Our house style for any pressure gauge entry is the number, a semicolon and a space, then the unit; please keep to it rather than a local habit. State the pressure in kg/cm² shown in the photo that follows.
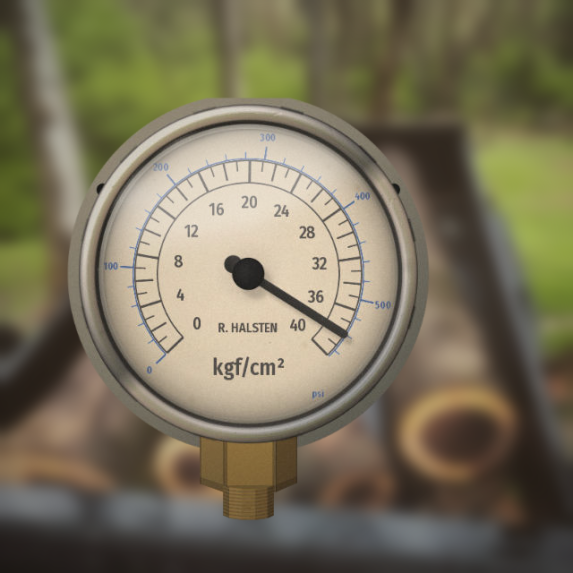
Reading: 38; kg/cm²
